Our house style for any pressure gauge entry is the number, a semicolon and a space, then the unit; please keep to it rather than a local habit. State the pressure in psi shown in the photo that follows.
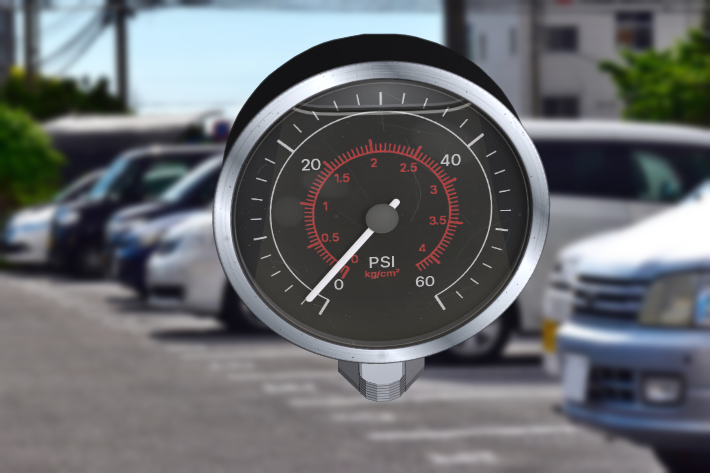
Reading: 2; psi
